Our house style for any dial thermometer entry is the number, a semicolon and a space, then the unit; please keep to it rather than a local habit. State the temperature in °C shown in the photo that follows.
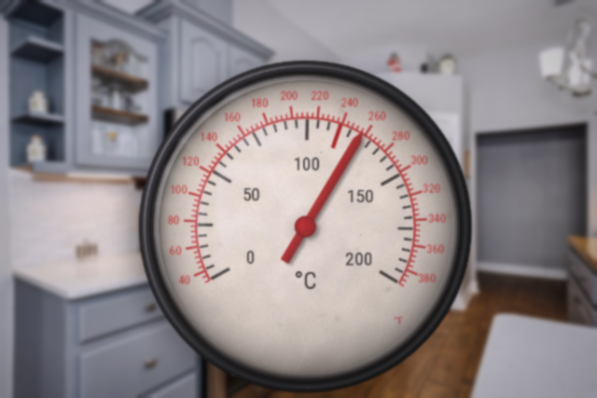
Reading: 125; °C
